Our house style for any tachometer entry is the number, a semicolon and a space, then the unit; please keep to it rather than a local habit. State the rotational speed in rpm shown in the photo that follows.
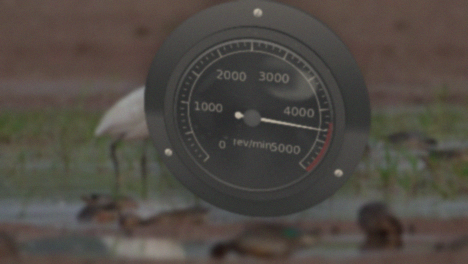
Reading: 4300; rpm
